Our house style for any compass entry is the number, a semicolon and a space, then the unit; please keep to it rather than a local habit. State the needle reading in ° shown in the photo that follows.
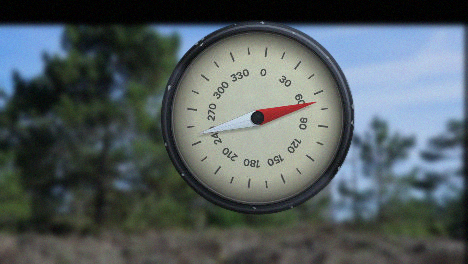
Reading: 67.5; °
